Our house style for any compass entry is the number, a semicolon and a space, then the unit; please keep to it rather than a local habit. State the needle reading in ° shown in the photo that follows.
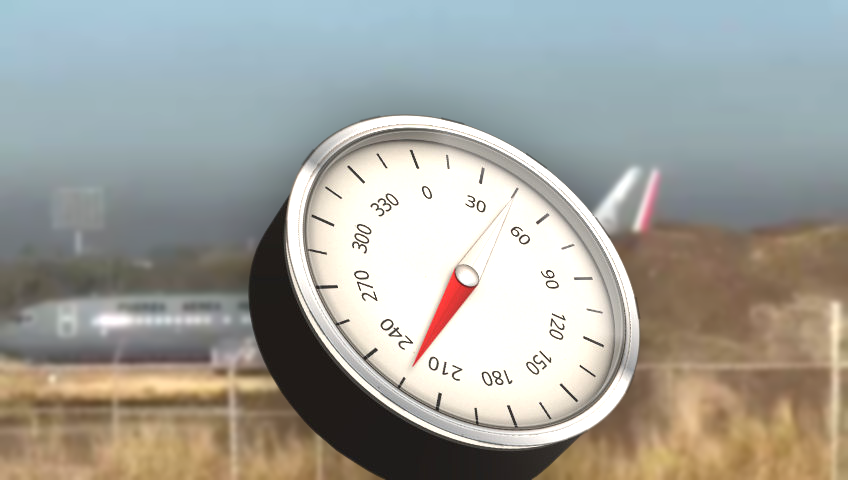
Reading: 225; °
